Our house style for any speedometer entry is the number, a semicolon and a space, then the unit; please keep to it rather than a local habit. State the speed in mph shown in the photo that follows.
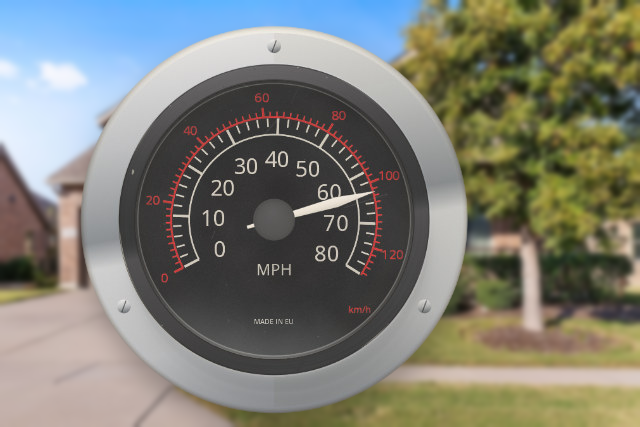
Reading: 64; mph
